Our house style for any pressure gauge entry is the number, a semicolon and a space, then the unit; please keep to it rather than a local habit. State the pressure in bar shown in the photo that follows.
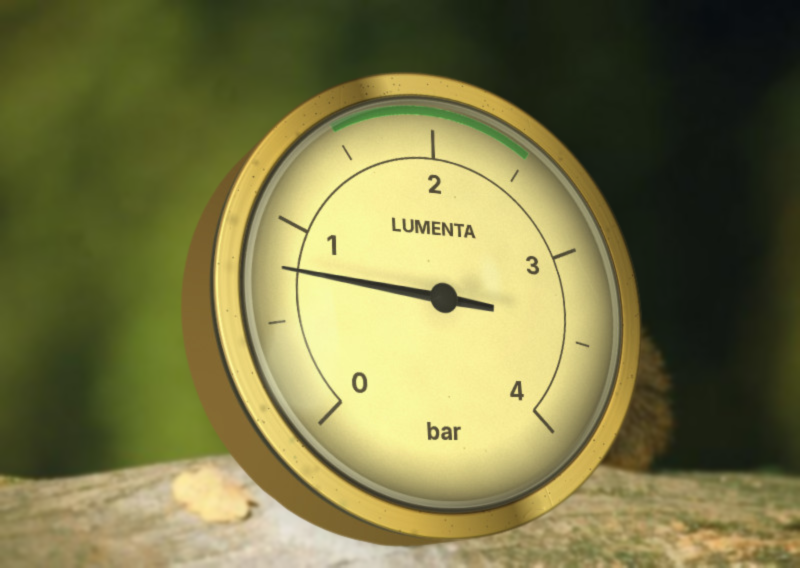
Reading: 0.75; bar
